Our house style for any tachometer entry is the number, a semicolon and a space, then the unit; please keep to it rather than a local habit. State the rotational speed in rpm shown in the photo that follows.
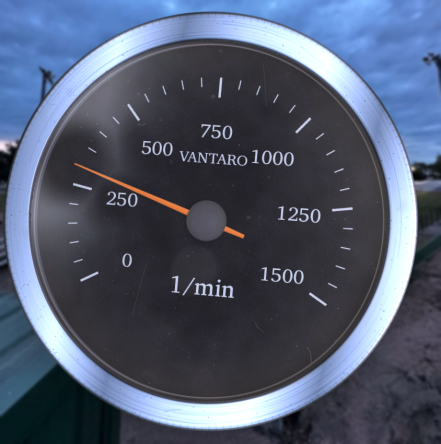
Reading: 300; rpm
